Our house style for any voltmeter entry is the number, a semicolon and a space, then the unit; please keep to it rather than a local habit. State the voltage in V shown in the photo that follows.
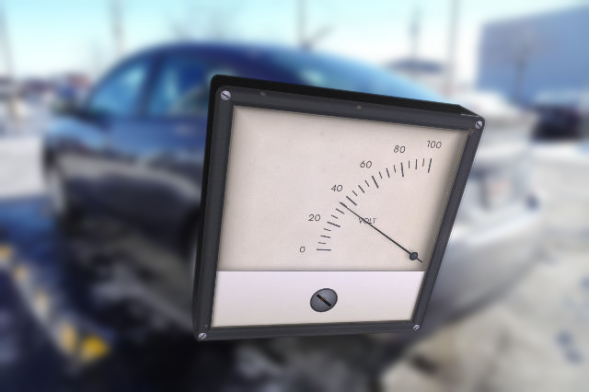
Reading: 35; V
